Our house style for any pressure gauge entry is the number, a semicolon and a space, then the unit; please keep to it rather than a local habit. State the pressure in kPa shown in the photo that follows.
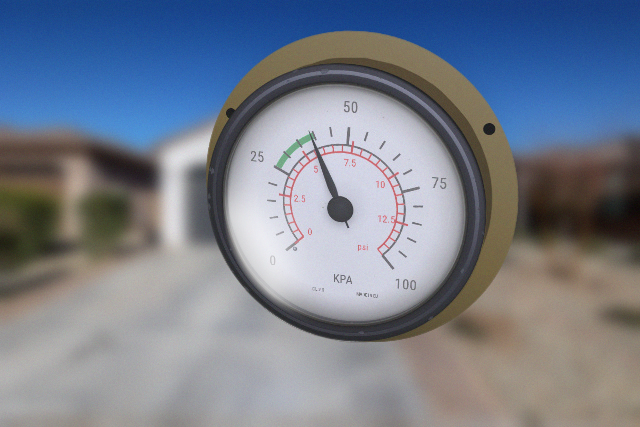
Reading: 40; kPa
